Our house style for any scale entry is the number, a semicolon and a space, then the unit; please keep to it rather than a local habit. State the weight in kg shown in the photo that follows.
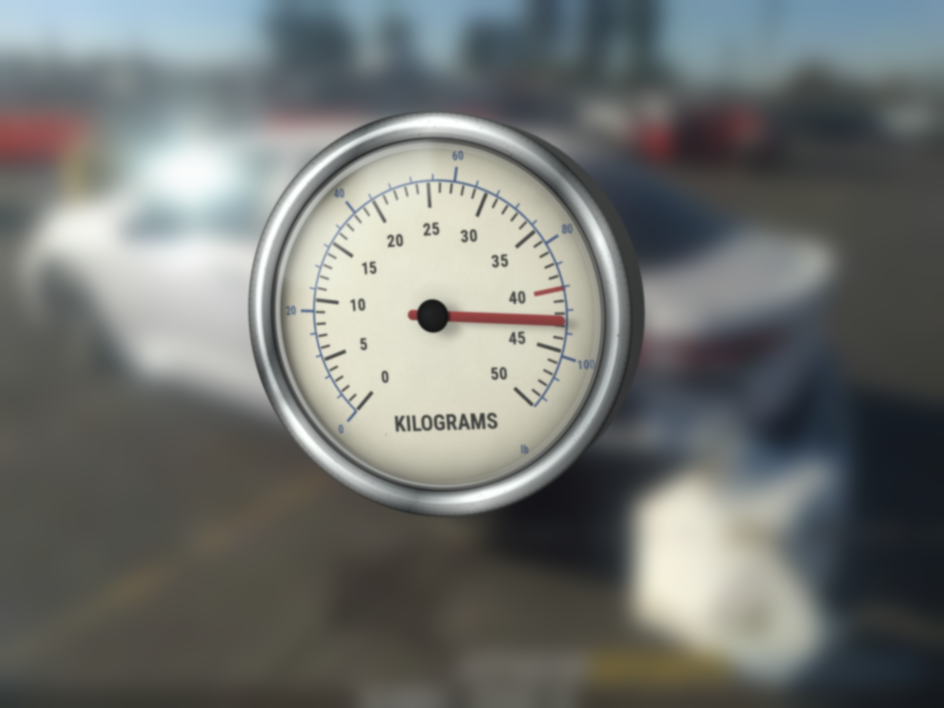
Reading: 42.5; kg
